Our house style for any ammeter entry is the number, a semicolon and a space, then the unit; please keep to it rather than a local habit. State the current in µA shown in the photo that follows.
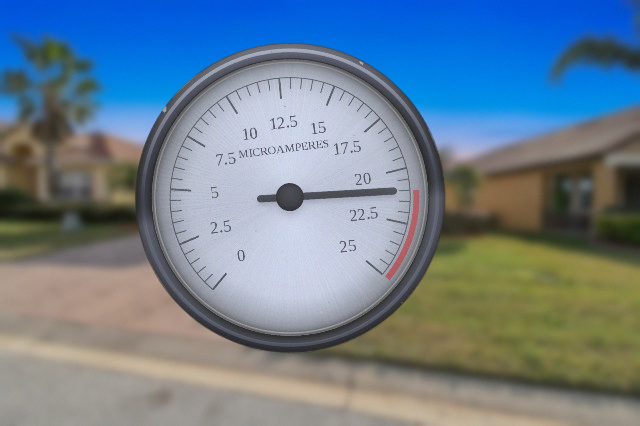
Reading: 21; µA
